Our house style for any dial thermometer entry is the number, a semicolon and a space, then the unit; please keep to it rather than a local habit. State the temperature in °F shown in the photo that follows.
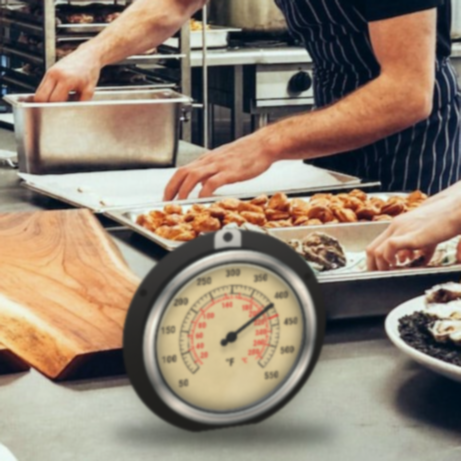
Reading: 400; °F
